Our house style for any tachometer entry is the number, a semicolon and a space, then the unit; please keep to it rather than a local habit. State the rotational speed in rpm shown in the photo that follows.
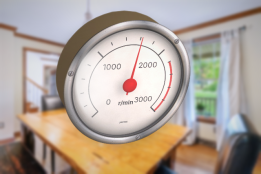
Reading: 1600; rpm
